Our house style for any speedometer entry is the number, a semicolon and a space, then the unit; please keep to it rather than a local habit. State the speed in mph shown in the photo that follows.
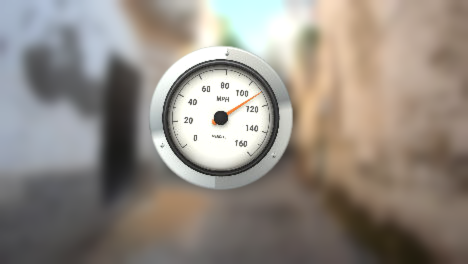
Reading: 110; mph
